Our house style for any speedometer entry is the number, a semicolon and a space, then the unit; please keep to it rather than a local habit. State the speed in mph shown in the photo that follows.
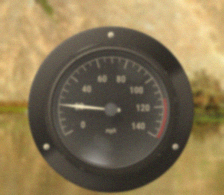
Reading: 20; mph
